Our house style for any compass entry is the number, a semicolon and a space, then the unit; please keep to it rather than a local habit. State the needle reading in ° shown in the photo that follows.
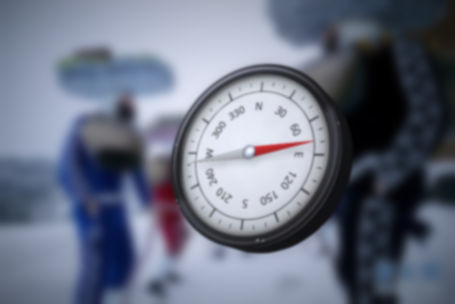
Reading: 80; °
